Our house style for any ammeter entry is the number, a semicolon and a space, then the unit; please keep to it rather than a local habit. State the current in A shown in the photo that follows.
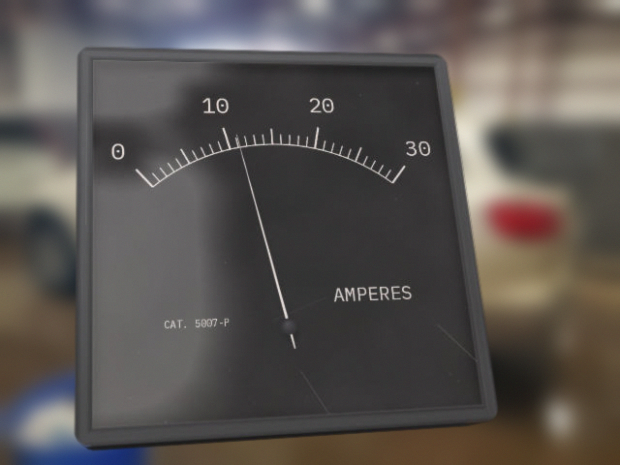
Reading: 11; A
